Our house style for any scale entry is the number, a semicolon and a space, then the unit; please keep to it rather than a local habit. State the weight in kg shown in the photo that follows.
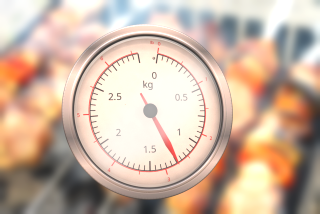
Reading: 1.25; kg
